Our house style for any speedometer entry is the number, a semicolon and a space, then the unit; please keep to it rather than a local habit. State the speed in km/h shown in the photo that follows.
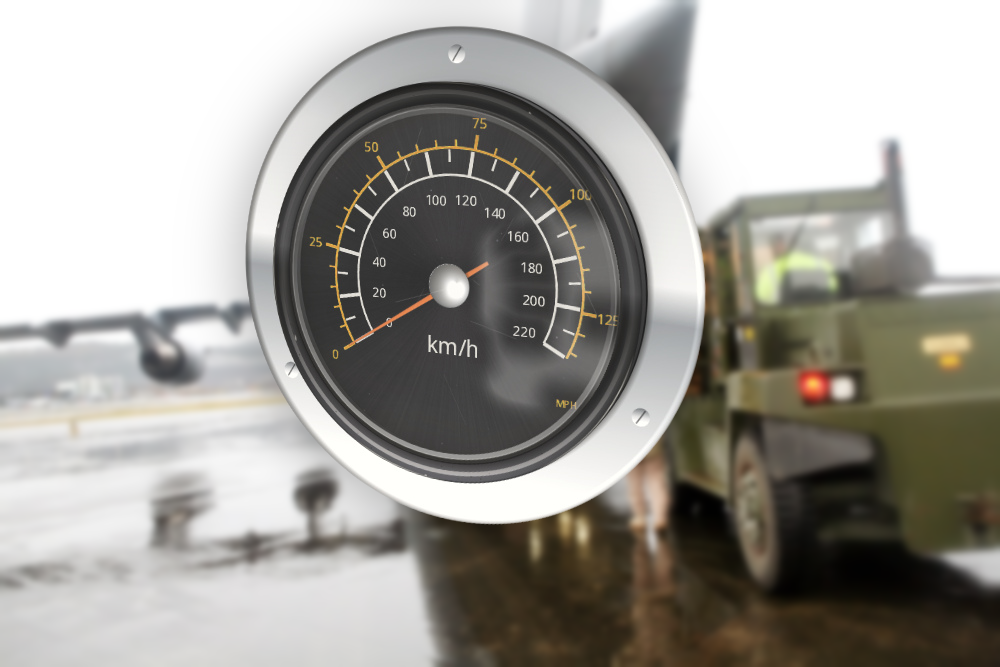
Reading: 0; km/h
